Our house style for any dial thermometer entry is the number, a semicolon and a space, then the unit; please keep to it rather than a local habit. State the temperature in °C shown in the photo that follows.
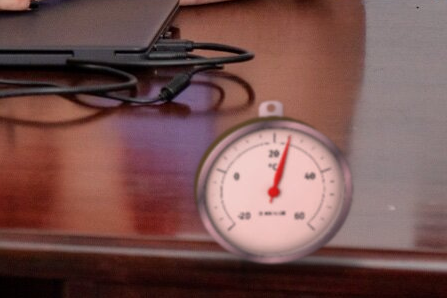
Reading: 24; °C
